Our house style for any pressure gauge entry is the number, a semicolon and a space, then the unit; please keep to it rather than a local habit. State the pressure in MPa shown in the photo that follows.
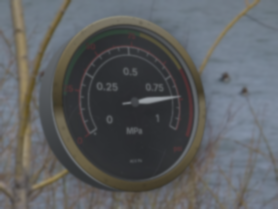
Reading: 0.85; MPa
